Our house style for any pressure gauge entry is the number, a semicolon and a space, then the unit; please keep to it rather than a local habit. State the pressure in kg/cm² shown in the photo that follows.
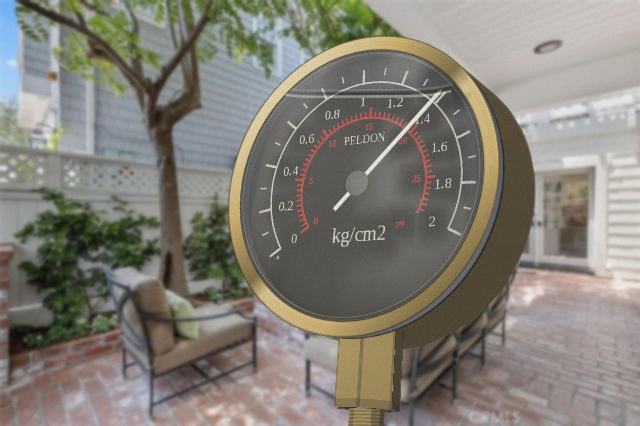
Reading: 1.4; kg/cm²
